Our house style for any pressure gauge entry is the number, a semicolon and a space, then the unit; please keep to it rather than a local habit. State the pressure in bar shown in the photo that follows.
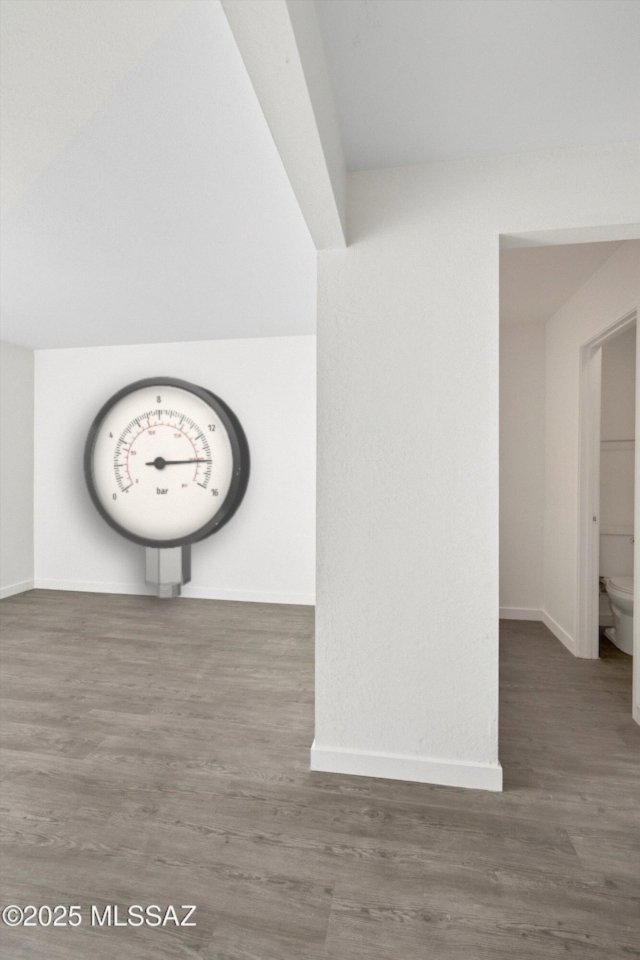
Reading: 14; bar
